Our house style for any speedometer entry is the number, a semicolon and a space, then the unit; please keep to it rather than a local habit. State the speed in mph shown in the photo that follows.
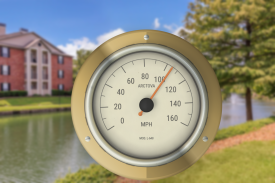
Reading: 105; mph
